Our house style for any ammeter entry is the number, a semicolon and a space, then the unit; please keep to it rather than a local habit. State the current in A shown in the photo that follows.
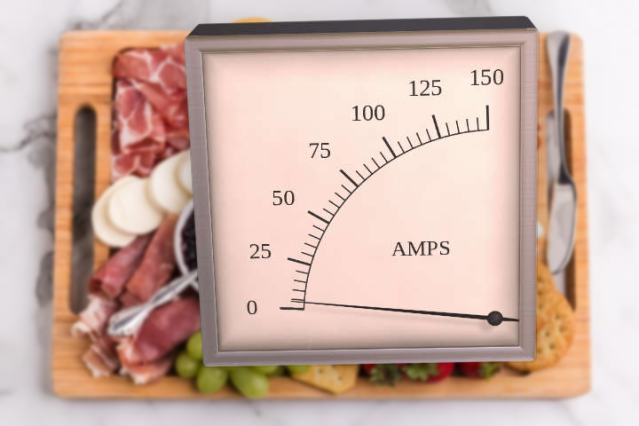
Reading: 5; A
